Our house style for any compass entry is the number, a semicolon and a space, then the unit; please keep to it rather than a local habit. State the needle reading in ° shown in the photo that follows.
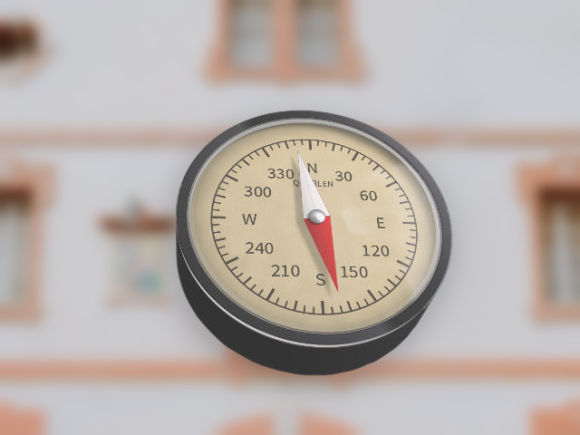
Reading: 170; °
